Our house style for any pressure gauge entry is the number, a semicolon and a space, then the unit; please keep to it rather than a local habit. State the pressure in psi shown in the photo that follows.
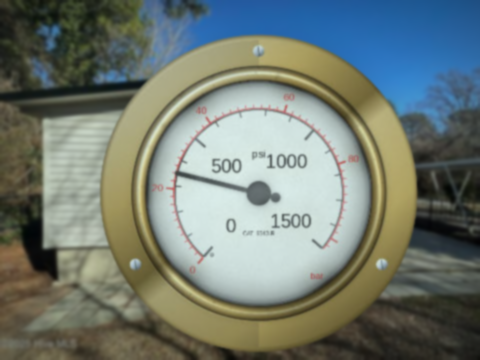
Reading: 350; psi
